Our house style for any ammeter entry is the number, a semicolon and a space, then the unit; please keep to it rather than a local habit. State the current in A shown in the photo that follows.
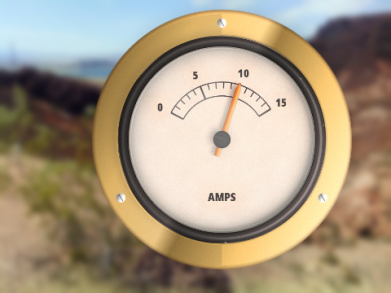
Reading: 10; A
